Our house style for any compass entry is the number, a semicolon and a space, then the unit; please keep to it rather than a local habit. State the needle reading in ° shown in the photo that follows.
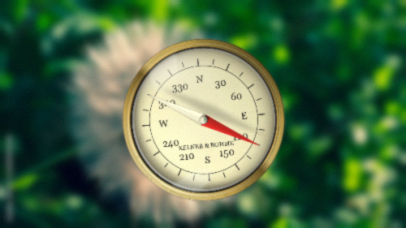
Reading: 120; °
